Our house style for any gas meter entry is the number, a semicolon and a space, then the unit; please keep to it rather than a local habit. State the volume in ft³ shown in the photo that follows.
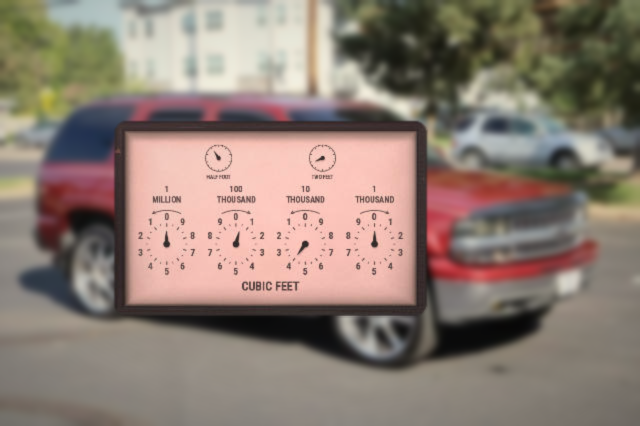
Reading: 4000; ft³
